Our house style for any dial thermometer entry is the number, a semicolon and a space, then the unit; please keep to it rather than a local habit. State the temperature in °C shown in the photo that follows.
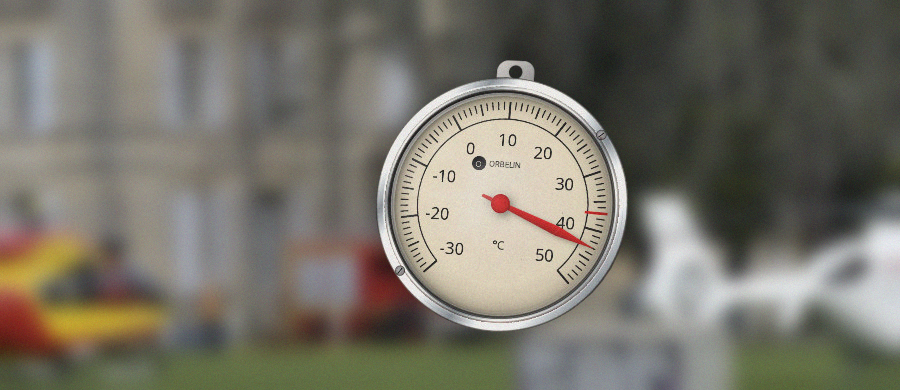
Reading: 43; °C
